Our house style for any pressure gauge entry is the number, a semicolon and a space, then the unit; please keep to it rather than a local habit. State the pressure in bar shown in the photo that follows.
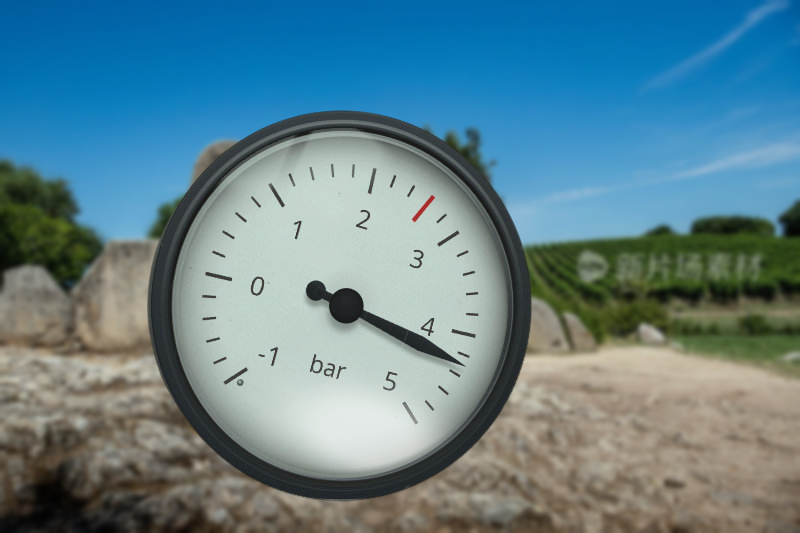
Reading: 4.3; bar
